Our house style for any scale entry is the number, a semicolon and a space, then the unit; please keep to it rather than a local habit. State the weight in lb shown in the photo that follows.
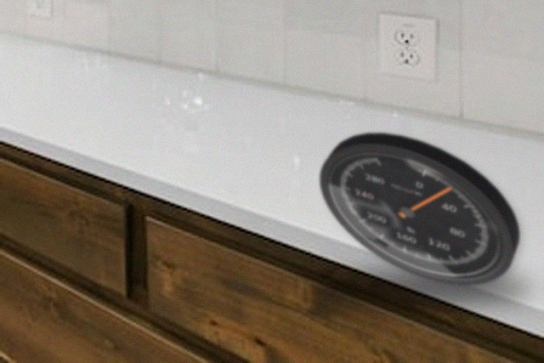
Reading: 20; lb
